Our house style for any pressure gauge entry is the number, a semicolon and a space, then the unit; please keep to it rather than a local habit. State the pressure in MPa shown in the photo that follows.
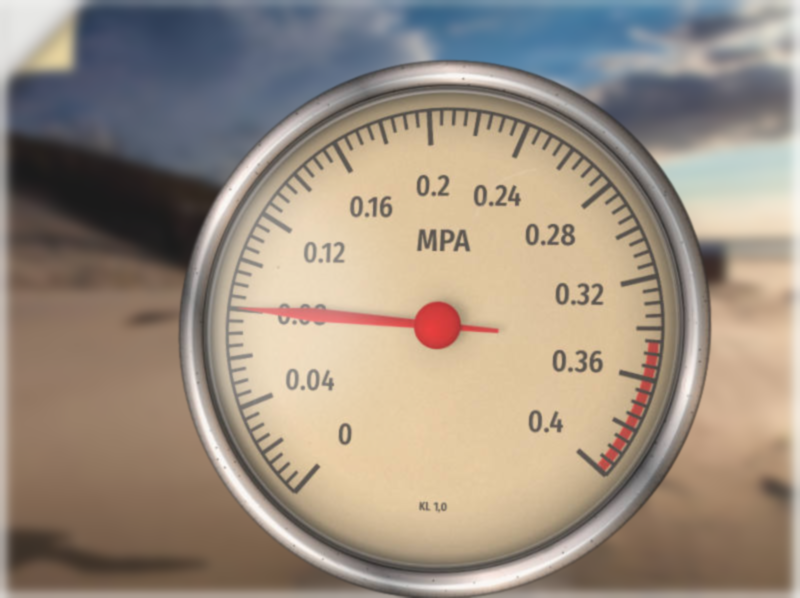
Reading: 0.08; MPa
